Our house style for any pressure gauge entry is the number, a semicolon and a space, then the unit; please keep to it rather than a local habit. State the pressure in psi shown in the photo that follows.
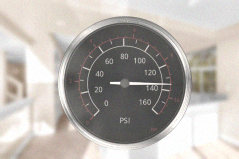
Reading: 135; psi
